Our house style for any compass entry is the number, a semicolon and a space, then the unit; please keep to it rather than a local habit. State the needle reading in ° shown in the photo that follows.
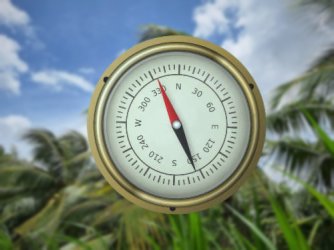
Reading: 335; °
